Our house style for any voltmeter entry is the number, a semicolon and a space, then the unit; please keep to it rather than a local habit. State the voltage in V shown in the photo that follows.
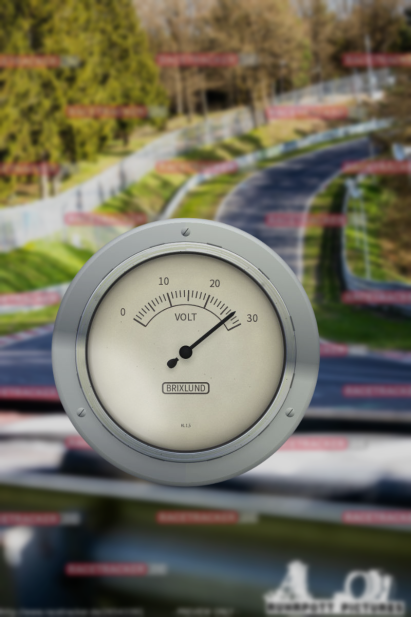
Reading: 27; V
